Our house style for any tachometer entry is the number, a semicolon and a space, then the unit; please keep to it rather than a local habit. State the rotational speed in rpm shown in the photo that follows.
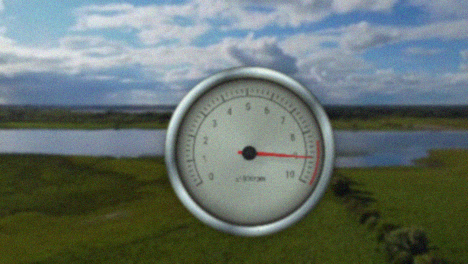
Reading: 9000; rpm
